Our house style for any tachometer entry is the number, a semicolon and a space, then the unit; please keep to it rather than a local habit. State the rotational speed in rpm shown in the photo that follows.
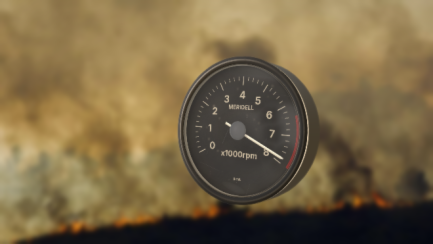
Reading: 7800; rpm
